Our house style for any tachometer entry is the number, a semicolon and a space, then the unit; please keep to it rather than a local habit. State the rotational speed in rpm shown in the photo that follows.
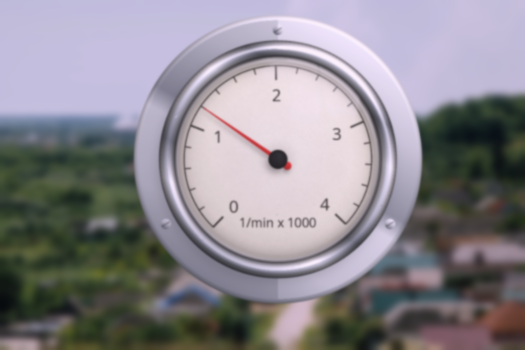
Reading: 1200; rpm
